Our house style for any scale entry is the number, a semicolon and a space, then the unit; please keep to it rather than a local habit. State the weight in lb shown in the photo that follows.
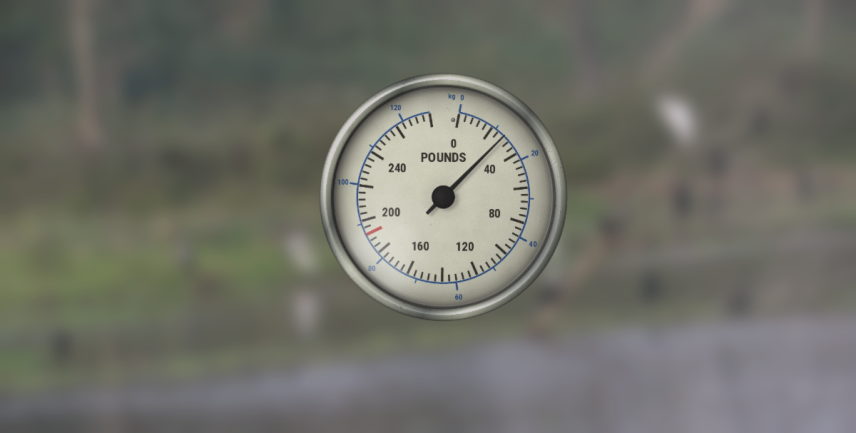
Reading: 28; lb
